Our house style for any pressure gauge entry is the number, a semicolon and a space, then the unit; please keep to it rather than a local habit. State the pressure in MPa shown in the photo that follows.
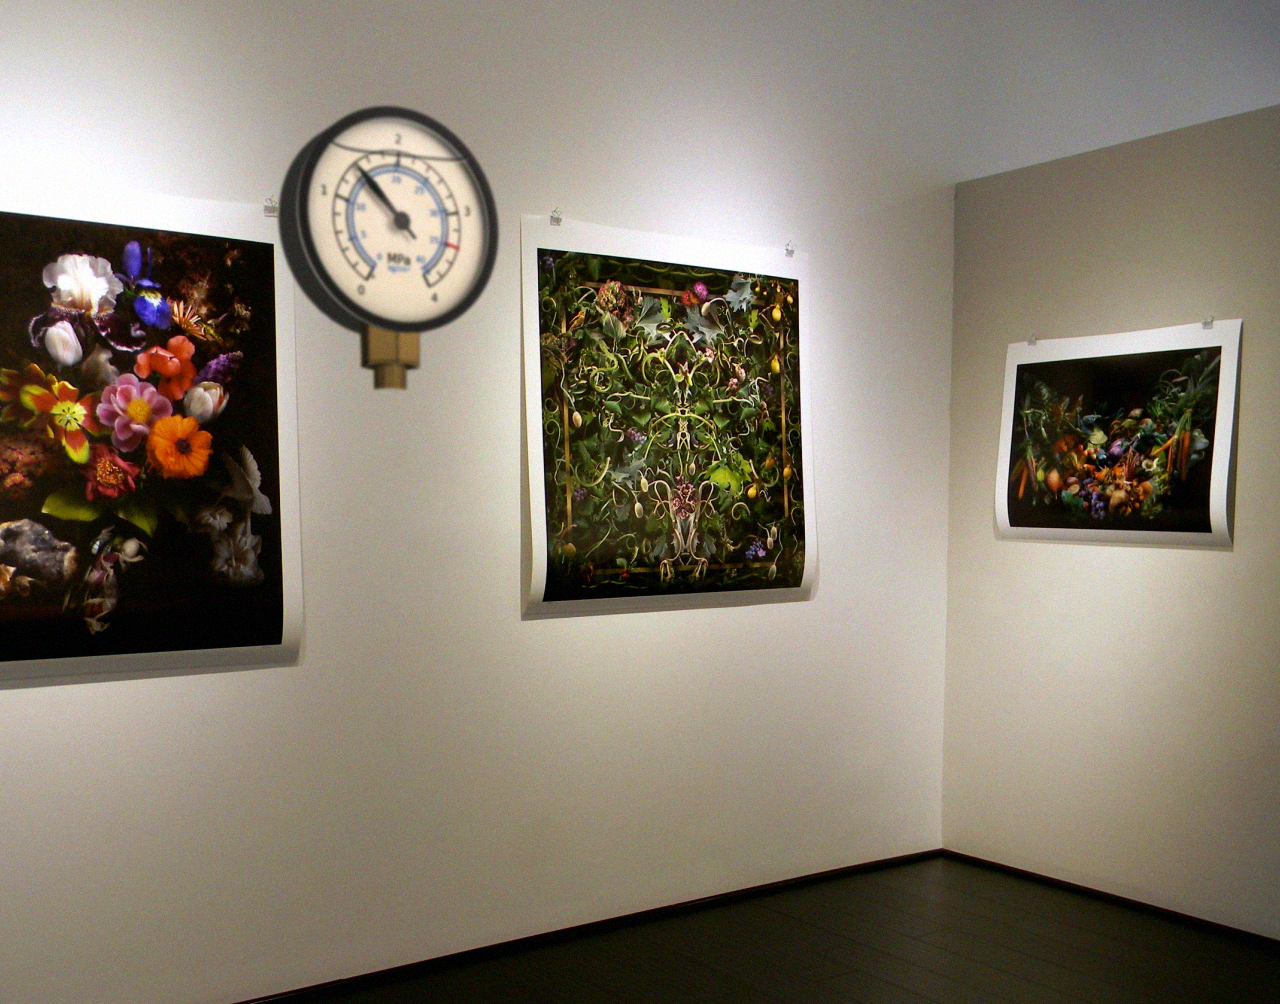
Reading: 1.4; MPa
